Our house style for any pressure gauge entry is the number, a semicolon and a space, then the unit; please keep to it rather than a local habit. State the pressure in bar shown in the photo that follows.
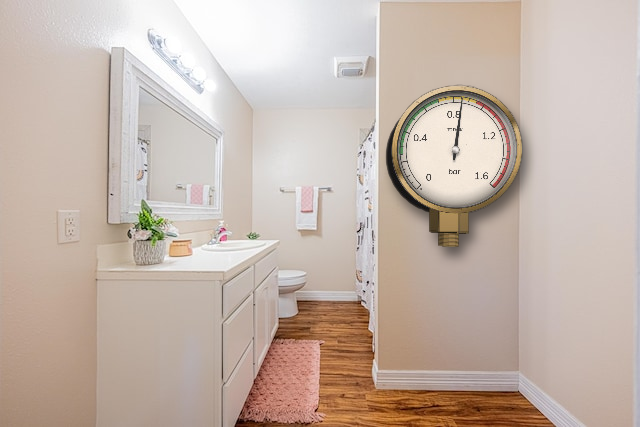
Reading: 0.85; bar
